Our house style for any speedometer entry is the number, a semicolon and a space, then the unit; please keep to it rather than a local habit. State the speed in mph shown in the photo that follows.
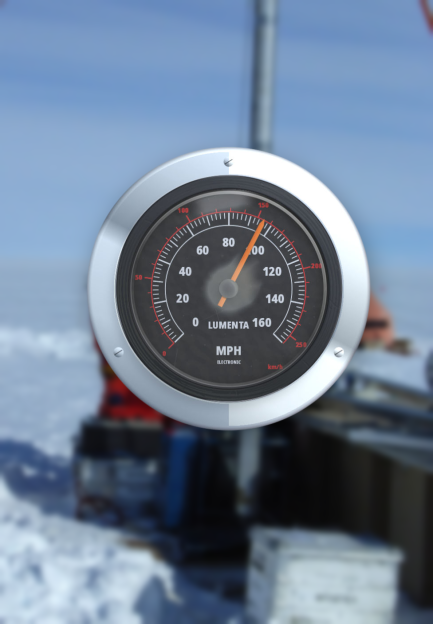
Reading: 96; mph
